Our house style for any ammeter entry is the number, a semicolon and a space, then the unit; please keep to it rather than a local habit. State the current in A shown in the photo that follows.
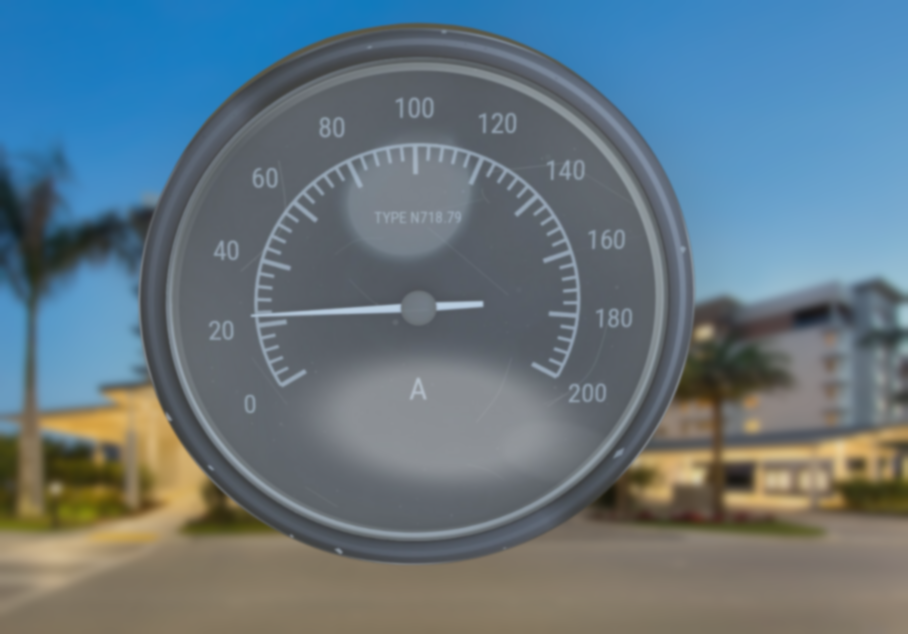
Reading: 24; A
